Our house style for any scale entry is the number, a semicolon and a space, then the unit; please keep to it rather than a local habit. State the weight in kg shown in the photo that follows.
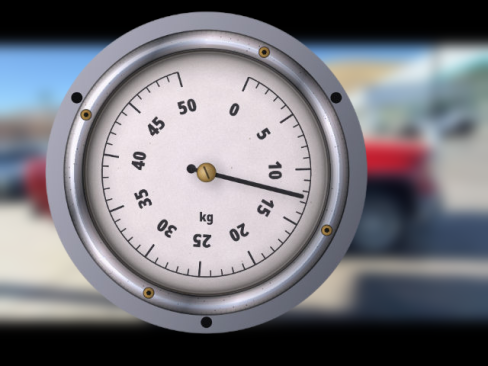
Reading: 12.5; kg
